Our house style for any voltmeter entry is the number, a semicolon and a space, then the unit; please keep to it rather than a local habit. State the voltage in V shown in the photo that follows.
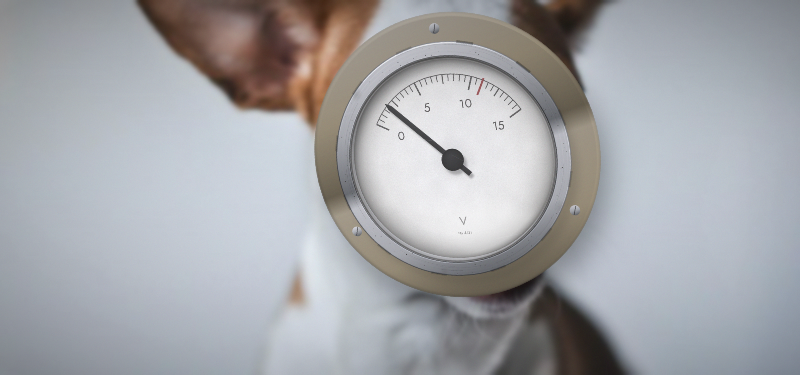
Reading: 2; V
